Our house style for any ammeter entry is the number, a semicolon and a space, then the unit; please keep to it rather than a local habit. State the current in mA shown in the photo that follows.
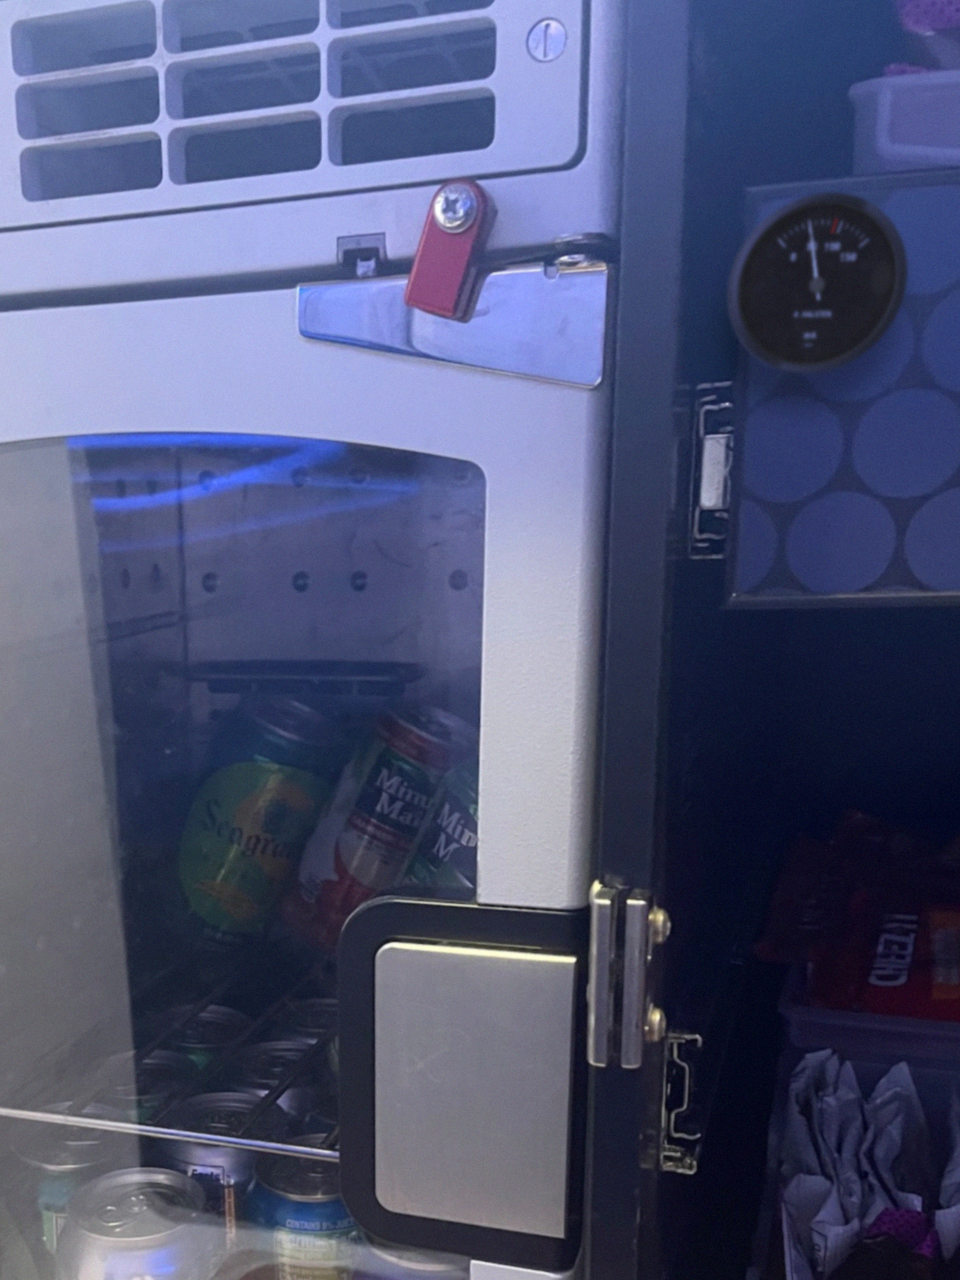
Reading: 50; mA
